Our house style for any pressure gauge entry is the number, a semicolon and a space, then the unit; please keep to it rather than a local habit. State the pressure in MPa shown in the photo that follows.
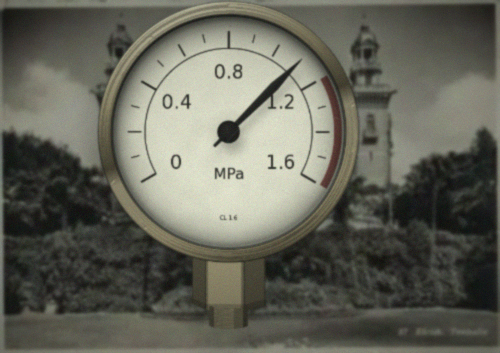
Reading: 1.1; MPa
